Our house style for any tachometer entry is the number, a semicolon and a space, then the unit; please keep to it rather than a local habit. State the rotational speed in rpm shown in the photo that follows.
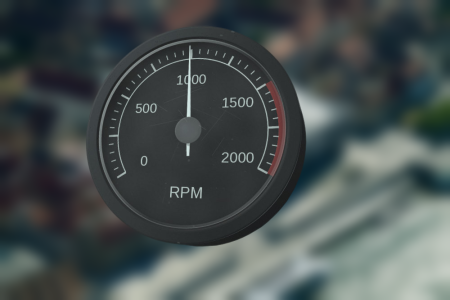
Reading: 1000; rpm
